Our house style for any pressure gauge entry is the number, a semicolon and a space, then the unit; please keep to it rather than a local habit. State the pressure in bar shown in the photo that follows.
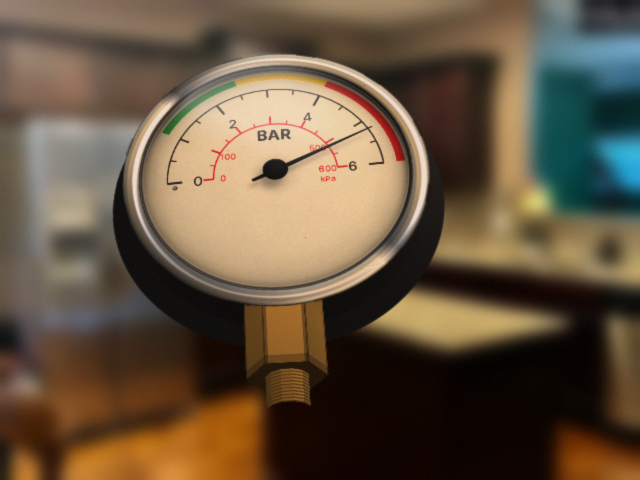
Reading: 5.25; bar
